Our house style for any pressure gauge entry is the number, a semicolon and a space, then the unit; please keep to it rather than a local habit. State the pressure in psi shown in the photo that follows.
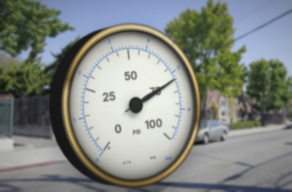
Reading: 75; psi
